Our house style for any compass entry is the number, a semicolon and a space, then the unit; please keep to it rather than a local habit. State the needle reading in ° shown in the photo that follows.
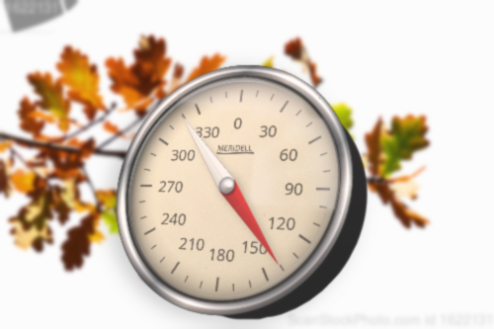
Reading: 140; °
